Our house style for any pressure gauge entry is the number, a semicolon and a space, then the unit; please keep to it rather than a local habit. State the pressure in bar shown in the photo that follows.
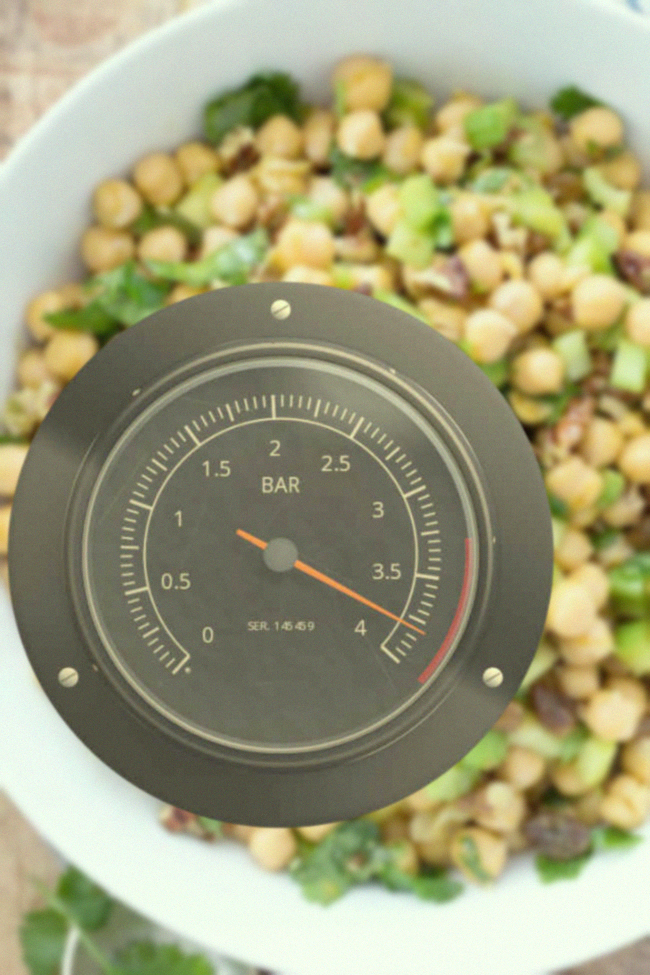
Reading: 3.8; bar
